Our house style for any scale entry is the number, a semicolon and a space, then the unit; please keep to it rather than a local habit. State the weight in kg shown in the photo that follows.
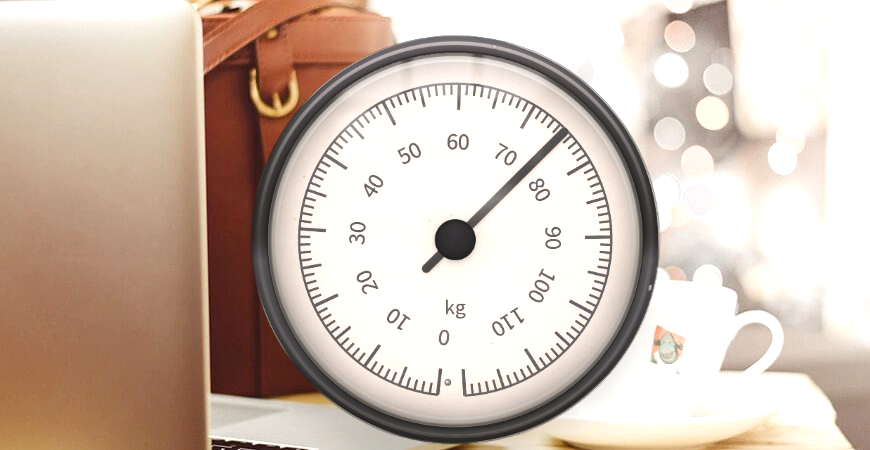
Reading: 75; kg
